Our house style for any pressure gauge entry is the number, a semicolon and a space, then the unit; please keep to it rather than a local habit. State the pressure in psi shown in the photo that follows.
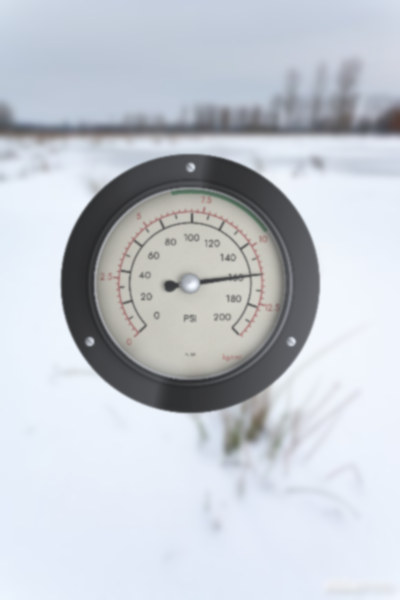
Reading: 160; psi
